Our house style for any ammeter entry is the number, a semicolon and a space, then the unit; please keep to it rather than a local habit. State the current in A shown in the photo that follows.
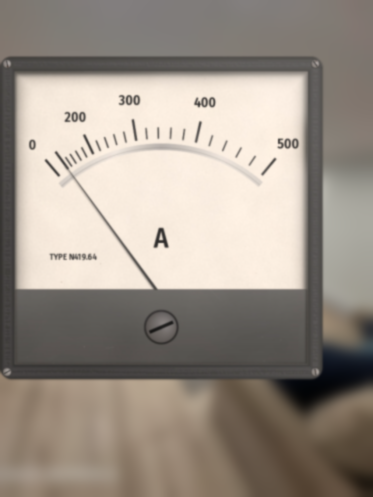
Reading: 100; A
